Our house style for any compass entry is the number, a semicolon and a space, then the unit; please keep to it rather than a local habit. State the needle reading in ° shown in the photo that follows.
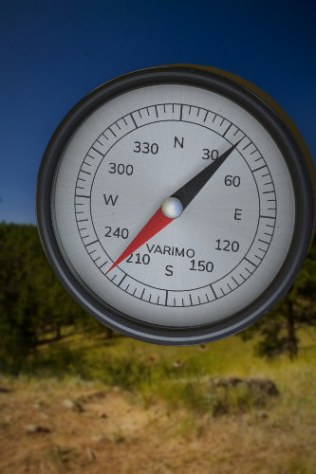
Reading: 220; °
